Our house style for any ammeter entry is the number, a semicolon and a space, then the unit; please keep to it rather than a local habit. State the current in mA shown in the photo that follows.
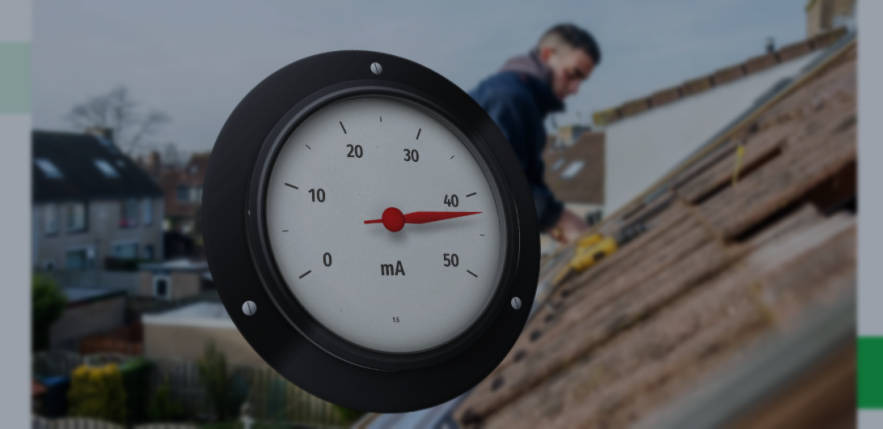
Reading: 42.5; mA
